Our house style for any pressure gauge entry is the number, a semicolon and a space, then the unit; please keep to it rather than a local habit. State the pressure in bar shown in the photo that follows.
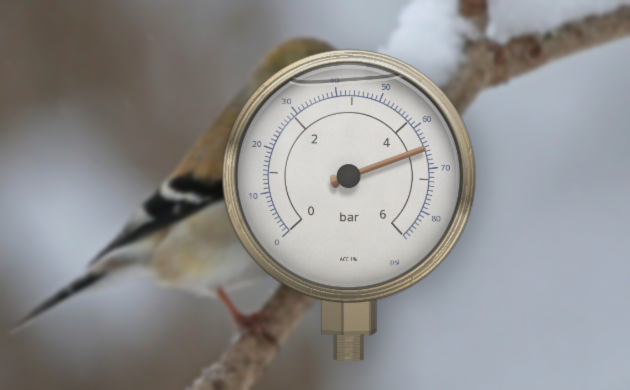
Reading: 4.5; bar
